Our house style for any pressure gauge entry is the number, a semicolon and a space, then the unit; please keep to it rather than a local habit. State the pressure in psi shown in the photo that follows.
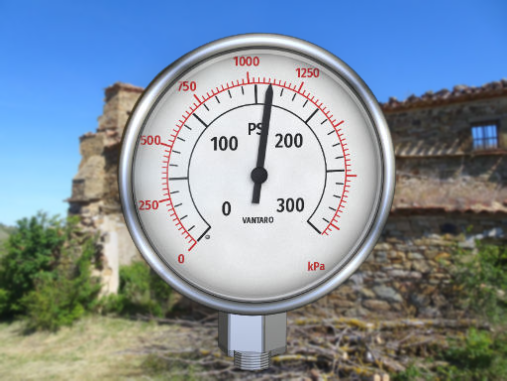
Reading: 160; psi
